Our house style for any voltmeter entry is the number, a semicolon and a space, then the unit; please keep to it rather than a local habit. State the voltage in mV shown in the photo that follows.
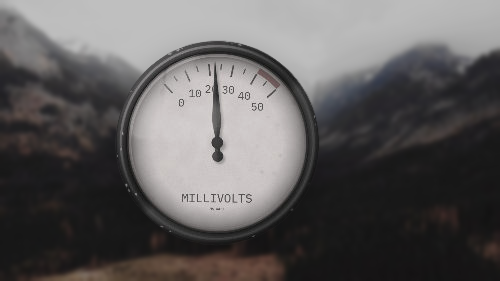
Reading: 22.5; mV
